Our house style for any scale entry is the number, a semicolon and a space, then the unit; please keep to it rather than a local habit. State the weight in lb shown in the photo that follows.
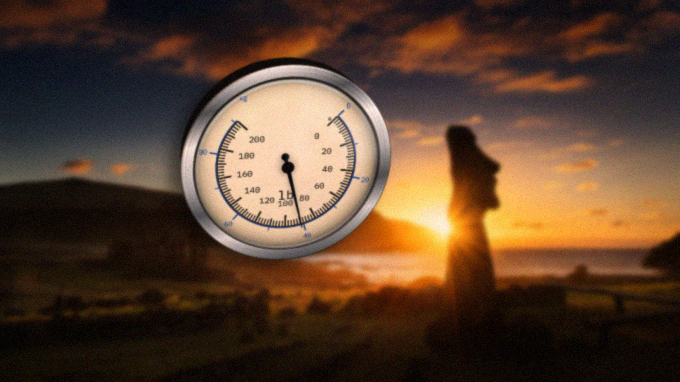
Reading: 90; lb
